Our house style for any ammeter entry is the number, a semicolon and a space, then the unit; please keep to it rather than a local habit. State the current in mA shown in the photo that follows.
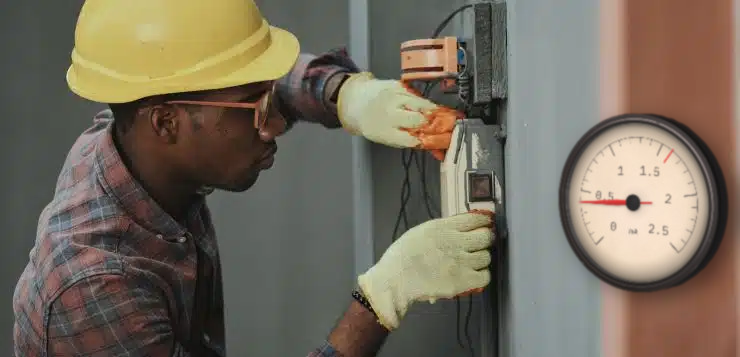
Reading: 0.4; mA
